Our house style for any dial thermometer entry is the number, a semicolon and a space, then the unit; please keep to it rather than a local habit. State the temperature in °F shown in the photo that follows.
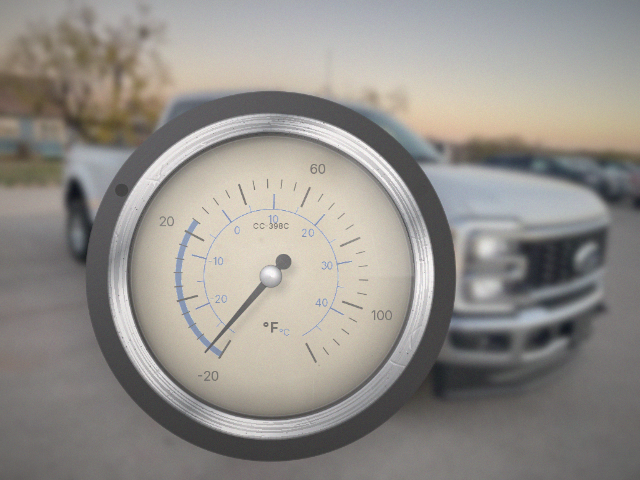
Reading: -16; °F
